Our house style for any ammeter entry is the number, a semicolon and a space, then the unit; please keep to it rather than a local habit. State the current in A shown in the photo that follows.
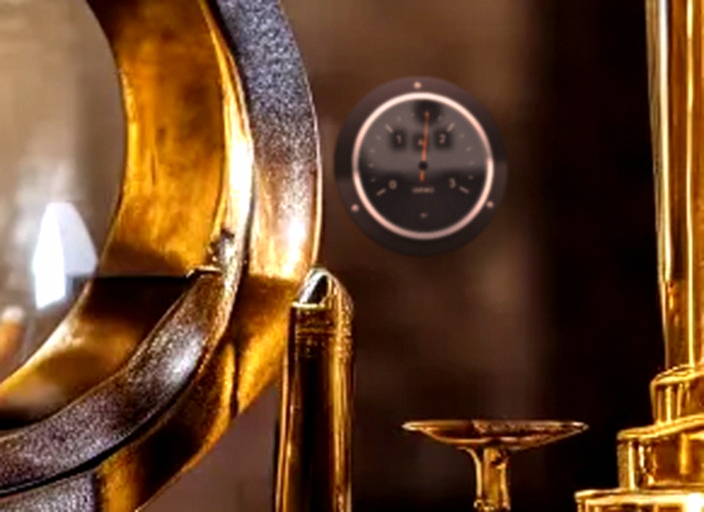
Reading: 1.6; A
